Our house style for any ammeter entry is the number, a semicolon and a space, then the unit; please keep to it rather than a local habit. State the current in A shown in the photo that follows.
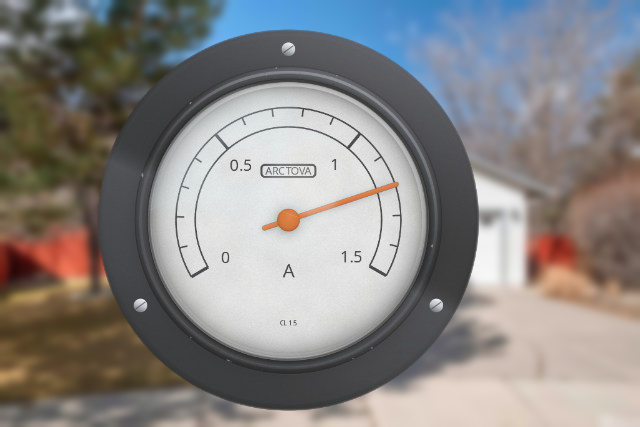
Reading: 1.2; A
